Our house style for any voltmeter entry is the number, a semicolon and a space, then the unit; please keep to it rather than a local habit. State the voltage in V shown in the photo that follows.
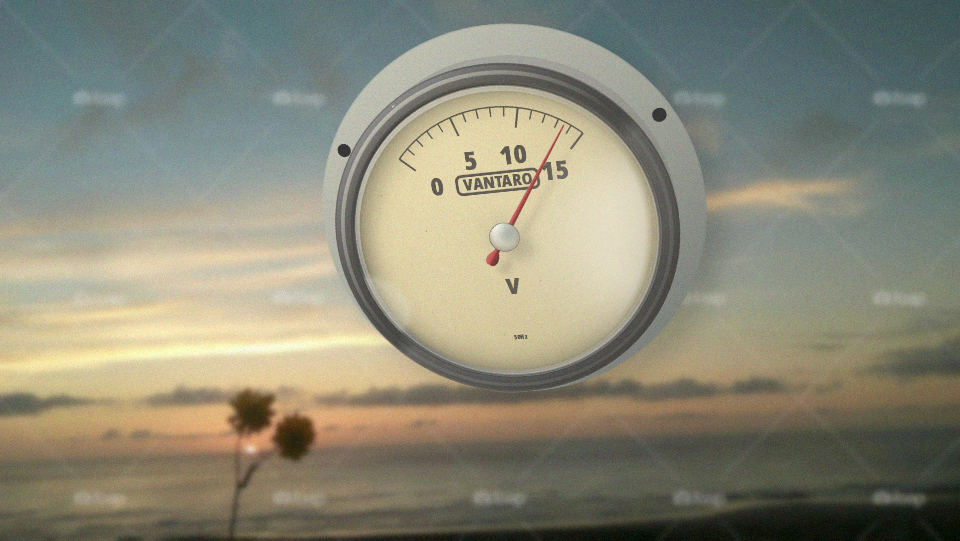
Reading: 13.5; V
